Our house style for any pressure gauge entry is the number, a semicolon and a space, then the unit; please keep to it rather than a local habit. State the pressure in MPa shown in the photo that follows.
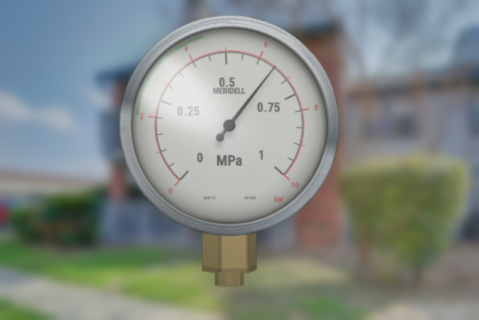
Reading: 0.65; MPa
